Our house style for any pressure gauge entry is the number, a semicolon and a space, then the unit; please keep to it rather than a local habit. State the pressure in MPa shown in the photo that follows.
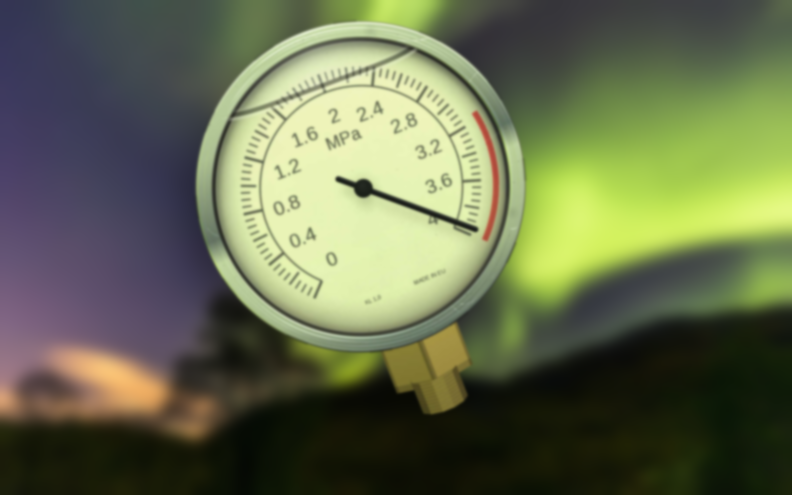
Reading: 3.95; MPa
